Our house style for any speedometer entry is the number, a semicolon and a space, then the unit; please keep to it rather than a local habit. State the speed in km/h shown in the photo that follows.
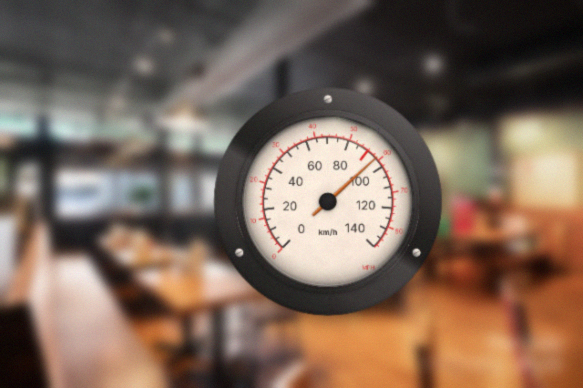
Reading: 95; km/h
